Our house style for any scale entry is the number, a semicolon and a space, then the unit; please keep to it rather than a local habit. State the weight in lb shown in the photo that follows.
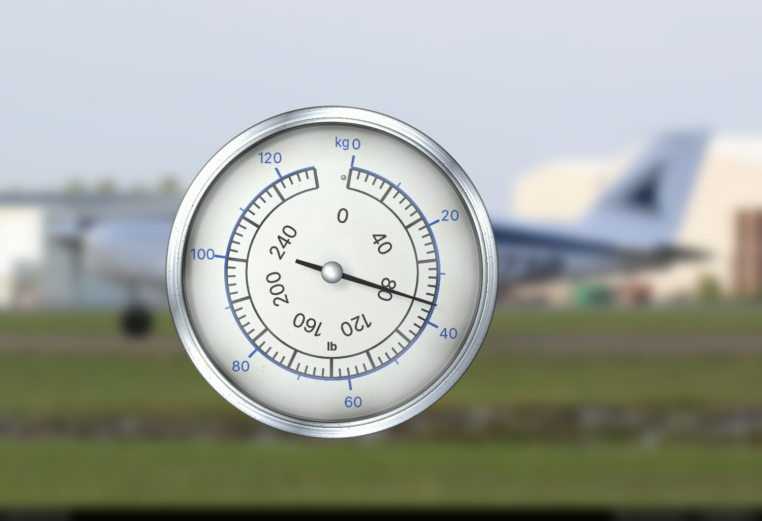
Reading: 80; lb
